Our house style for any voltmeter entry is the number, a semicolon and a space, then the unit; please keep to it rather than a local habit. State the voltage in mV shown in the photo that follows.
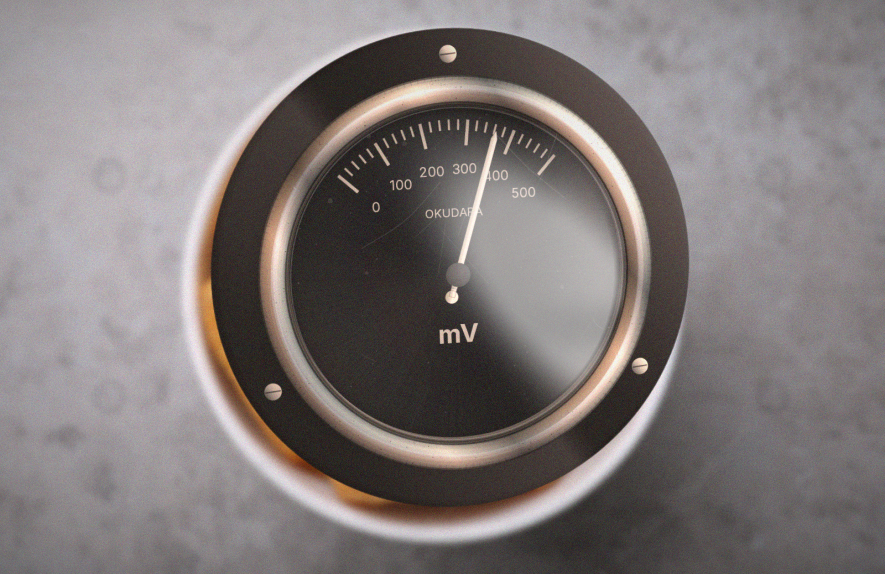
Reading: 360; mV
